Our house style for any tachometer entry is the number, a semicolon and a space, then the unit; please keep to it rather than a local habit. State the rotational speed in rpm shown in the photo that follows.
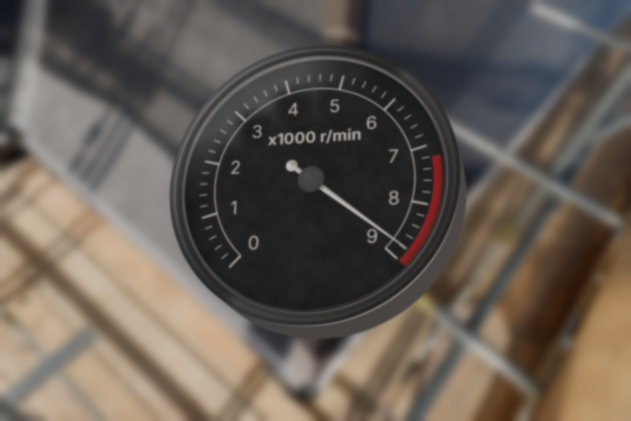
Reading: 8800; rpm
